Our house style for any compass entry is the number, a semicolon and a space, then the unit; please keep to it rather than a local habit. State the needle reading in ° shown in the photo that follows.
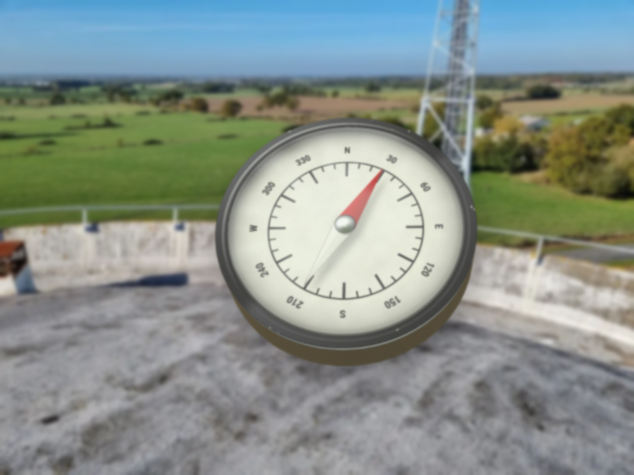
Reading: 30; °
